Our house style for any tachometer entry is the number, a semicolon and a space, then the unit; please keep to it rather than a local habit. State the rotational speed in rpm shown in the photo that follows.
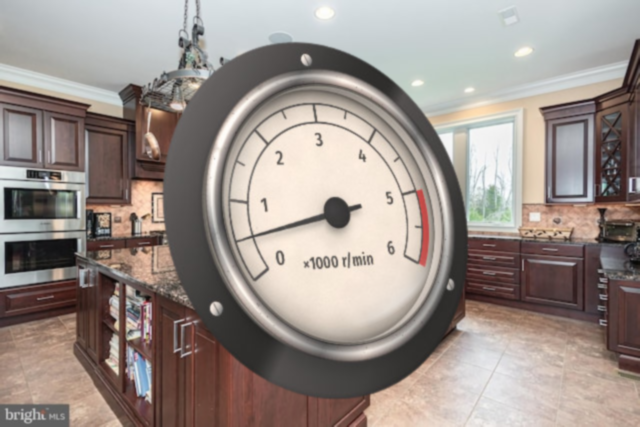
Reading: 500; rpm
